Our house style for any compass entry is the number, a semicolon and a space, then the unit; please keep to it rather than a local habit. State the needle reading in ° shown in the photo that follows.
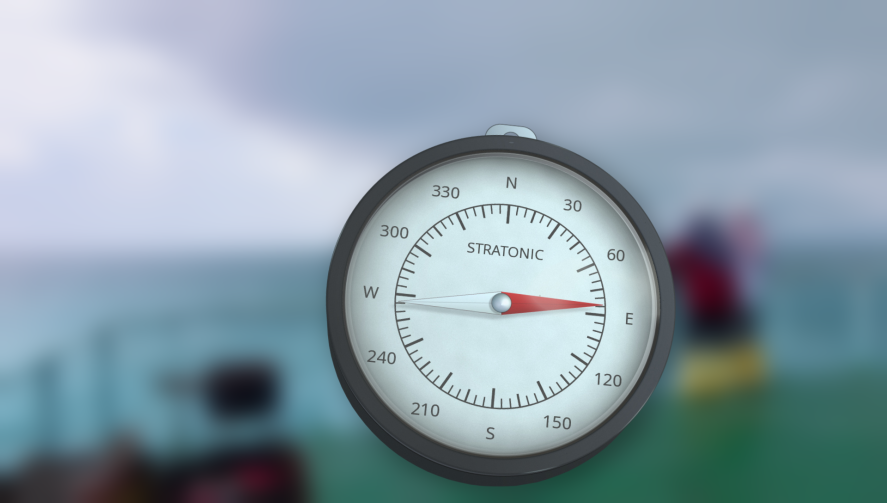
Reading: 85; °
